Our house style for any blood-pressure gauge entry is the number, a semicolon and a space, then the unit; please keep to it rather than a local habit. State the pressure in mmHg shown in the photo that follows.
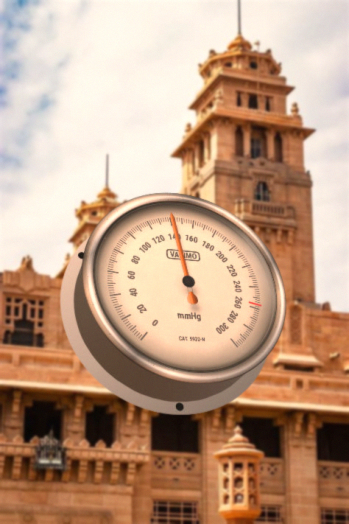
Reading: 140; mmHg
